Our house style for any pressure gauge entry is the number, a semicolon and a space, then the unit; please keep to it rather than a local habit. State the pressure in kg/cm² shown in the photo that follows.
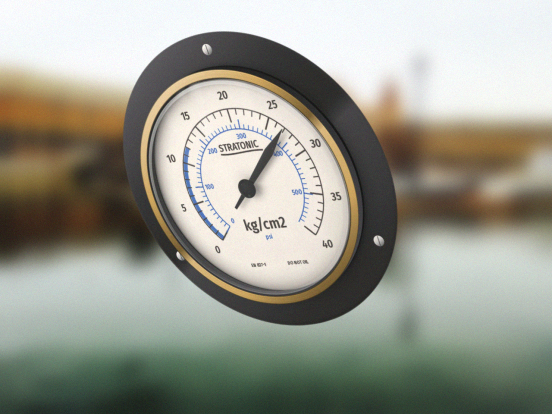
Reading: 27; kg/cm²
